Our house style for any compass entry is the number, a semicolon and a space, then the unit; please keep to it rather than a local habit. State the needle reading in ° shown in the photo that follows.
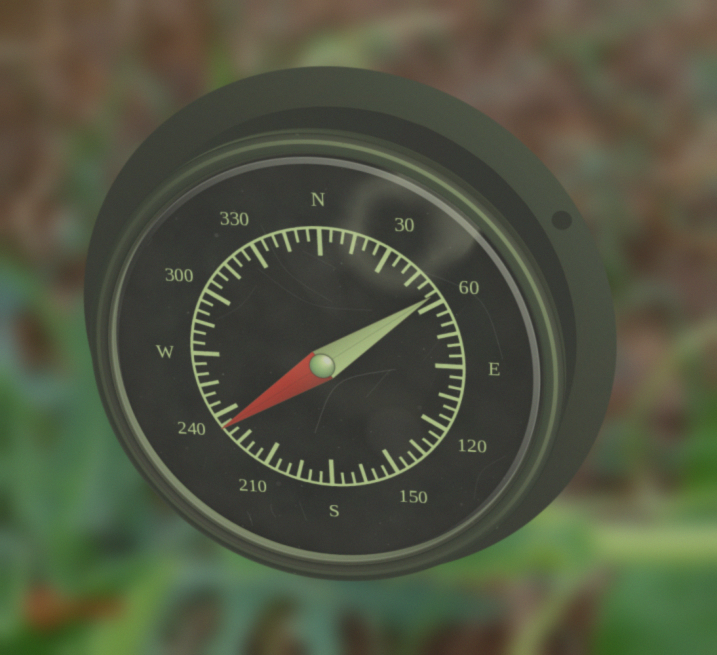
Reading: 235; °
